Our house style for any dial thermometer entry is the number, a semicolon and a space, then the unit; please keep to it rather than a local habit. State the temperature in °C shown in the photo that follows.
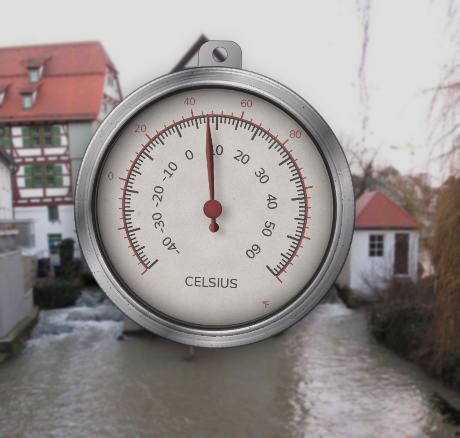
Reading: 8; °C
